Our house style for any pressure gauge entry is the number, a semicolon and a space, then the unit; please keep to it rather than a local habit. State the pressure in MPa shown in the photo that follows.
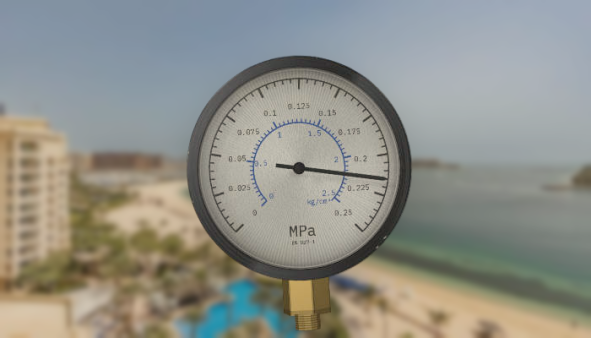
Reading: 0.215; MPa
